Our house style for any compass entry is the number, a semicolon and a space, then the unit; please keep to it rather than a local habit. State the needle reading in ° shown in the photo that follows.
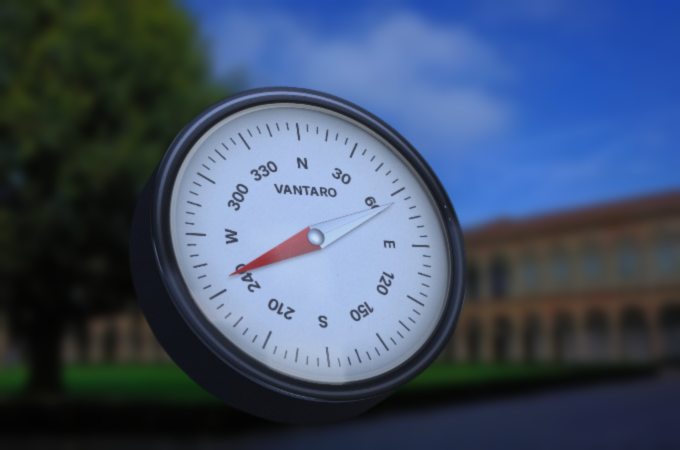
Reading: 245; °
